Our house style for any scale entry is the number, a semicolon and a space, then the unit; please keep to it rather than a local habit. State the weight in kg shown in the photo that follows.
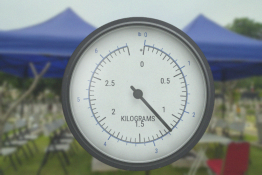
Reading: 1.15; kg
